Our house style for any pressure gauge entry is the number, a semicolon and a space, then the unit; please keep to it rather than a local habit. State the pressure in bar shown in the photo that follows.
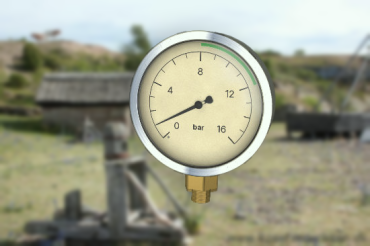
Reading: 1; bar
